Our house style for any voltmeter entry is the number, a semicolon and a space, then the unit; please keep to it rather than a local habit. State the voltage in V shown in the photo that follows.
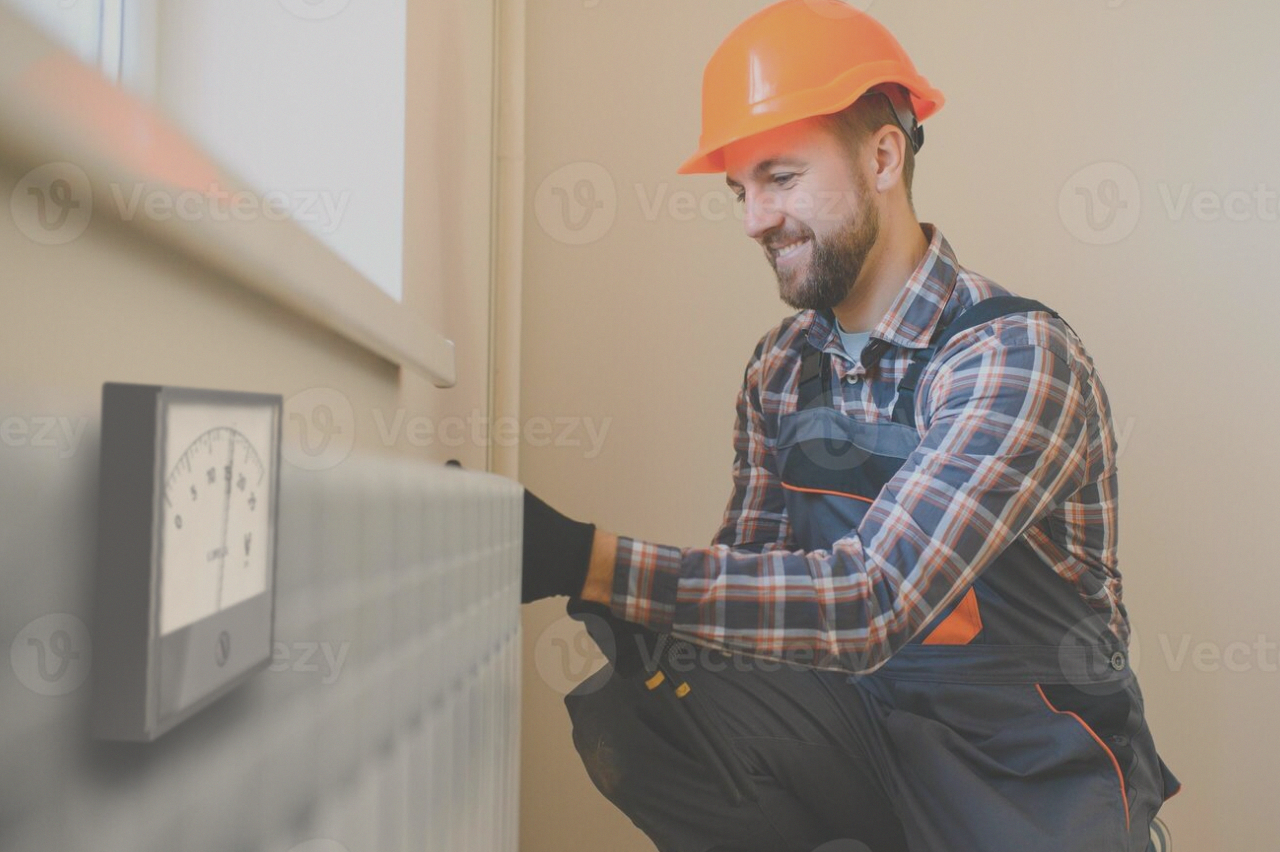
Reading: 15; V
